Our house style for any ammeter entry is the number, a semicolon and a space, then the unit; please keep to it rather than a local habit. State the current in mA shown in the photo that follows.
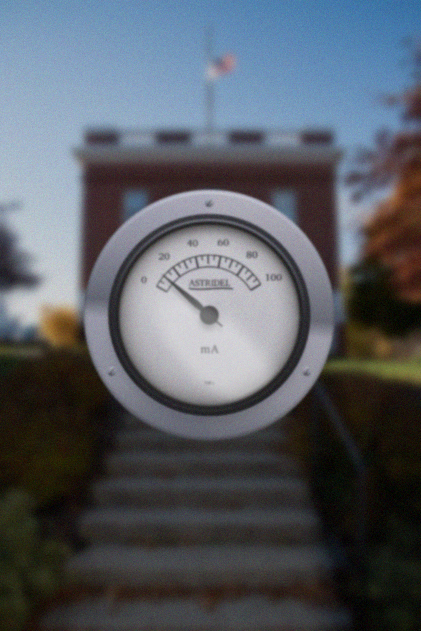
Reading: 10; mA
